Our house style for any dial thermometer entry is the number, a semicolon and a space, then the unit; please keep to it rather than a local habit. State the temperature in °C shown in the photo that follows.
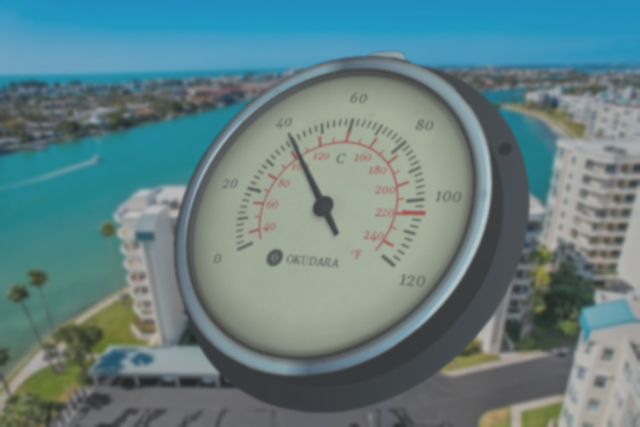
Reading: 40; °C
